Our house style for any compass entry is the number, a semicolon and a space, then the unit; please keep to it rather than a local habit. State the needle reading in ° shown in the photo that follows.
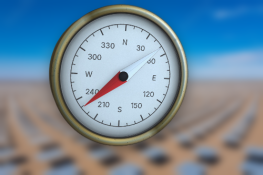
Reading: 230; °
